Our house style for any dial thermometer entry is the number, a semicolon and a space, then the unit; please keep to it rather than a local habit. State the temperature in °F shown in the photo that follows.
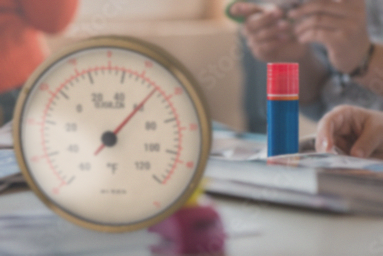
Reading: 60; °F
